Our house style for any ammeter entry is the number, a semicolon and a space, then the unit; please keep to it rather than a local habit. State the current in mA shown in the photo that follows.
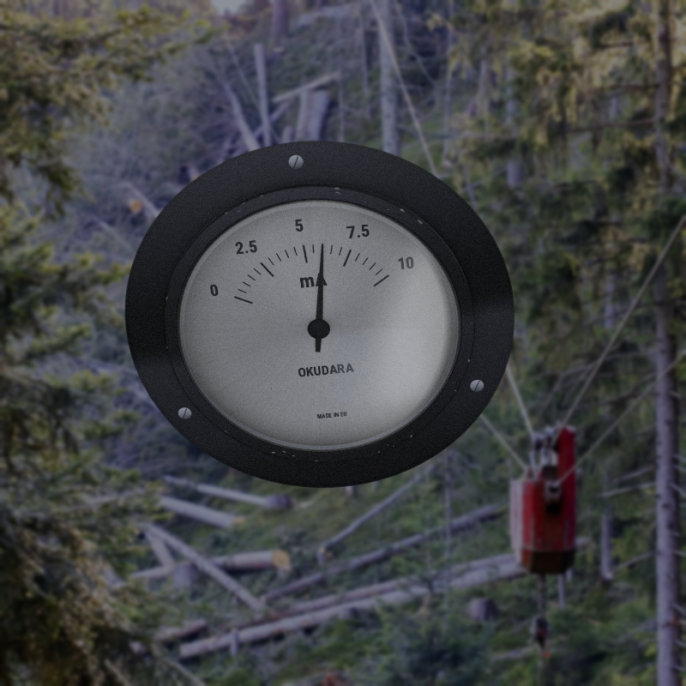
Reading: 6; mA
